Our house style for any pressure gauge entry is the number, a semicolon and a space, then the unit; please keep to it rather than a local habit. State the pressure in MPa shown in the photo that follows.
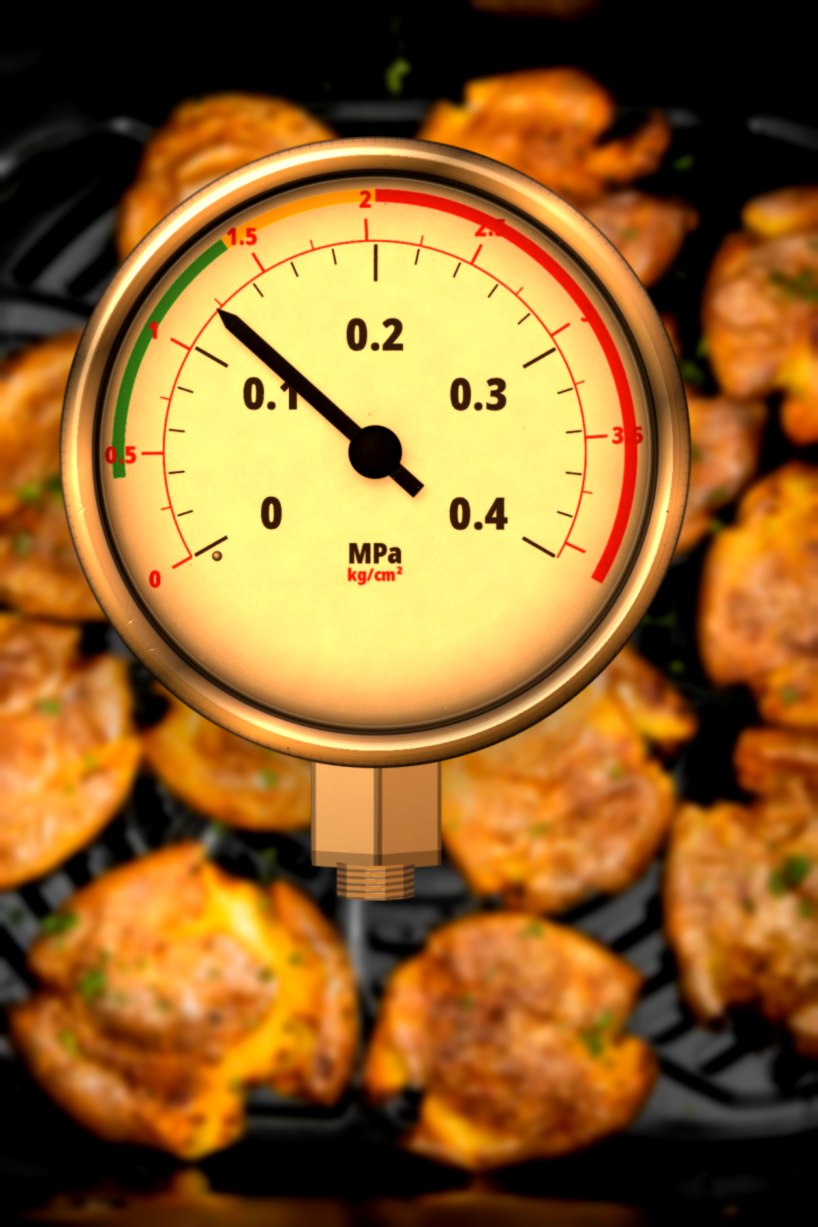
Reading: 0.12; MPa
